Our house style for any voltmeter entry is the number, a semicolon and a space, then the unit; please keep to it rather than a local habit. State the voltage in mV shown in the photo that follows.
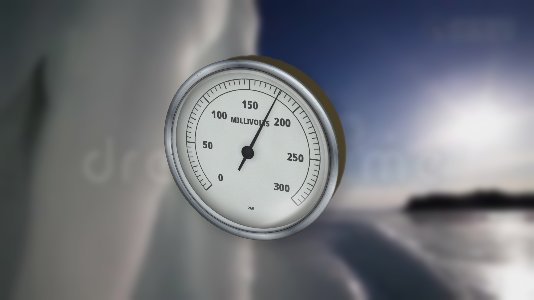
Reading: 180; mV
